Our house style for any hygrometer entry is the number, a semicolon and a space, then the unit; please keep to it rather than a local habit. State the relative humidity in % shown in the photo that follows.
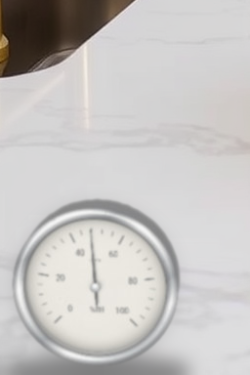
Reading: 48; %
